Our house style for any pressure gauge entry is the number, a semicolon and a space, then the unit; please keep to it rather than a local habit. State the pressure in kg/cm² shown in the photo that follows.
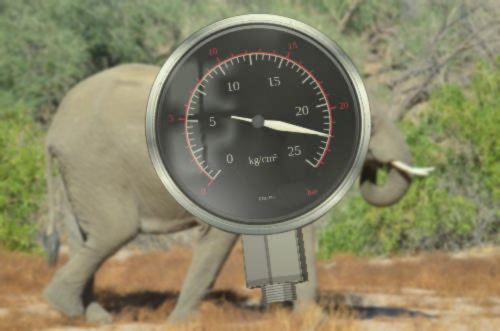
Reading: 22.5; kg/cm²
